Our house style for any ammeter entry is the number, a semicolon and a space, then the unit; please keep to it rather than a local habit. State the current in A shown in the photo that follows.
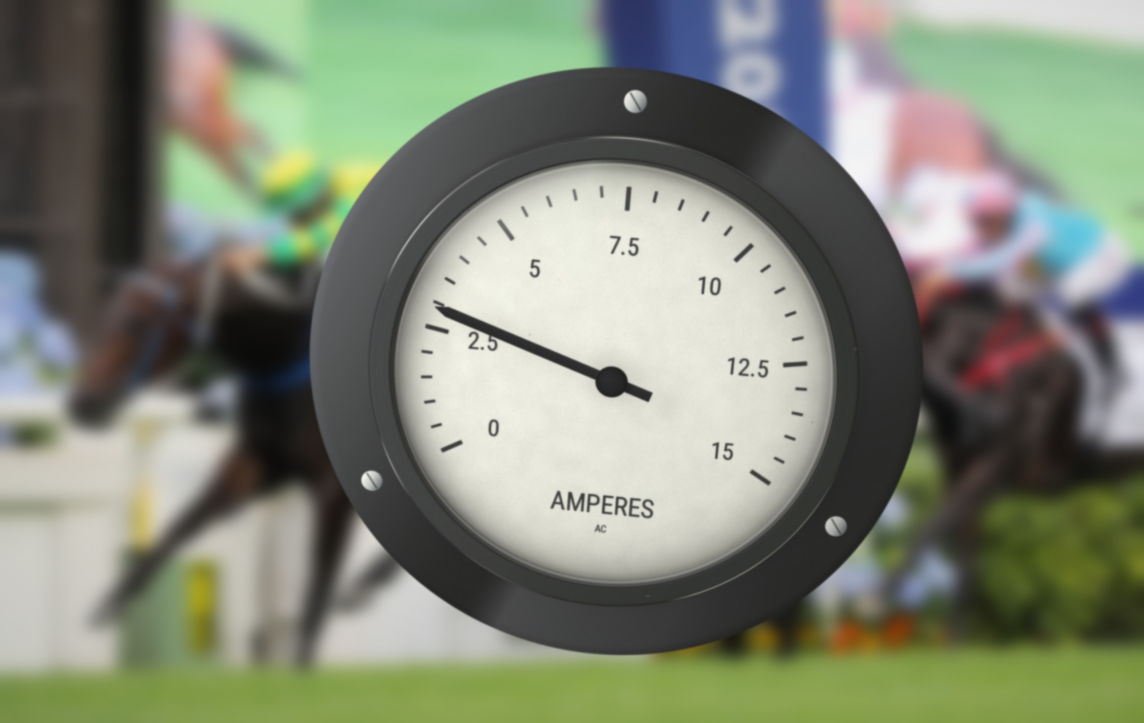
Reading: 3; A
